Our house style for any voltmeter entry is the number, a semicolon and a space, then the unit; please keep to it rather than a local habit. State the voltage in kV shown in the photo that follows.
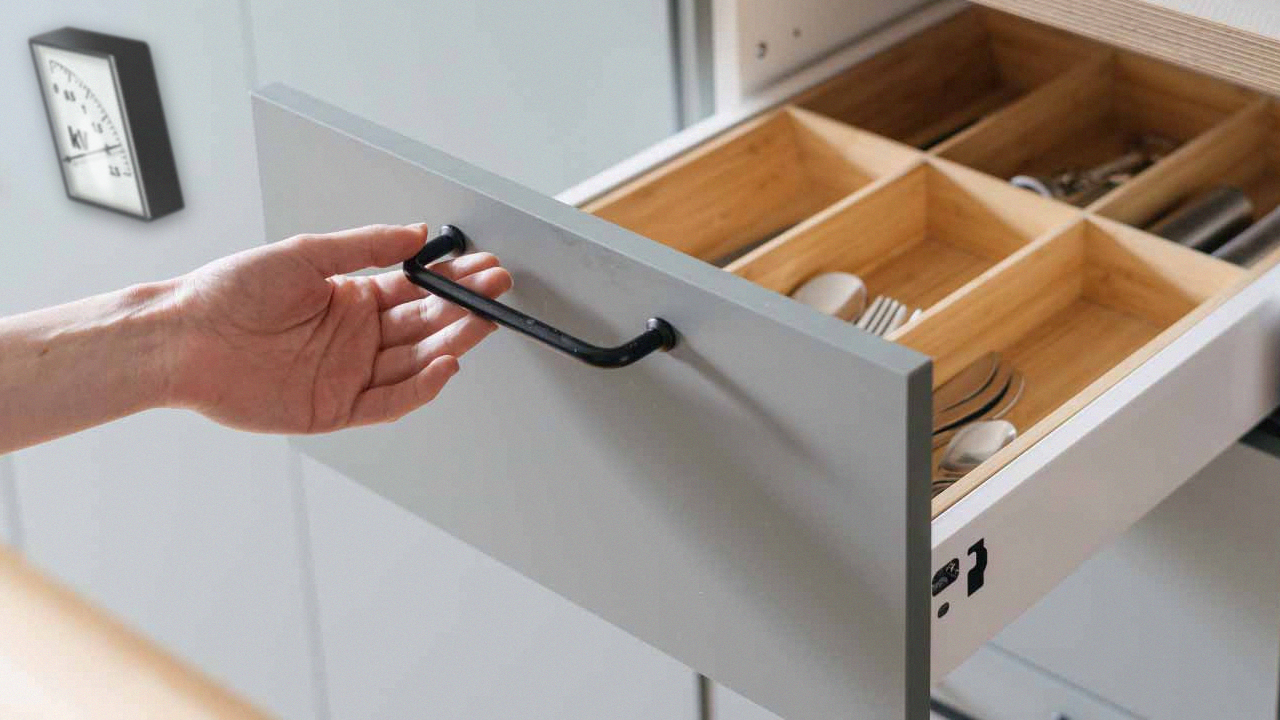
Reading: 2; kV
